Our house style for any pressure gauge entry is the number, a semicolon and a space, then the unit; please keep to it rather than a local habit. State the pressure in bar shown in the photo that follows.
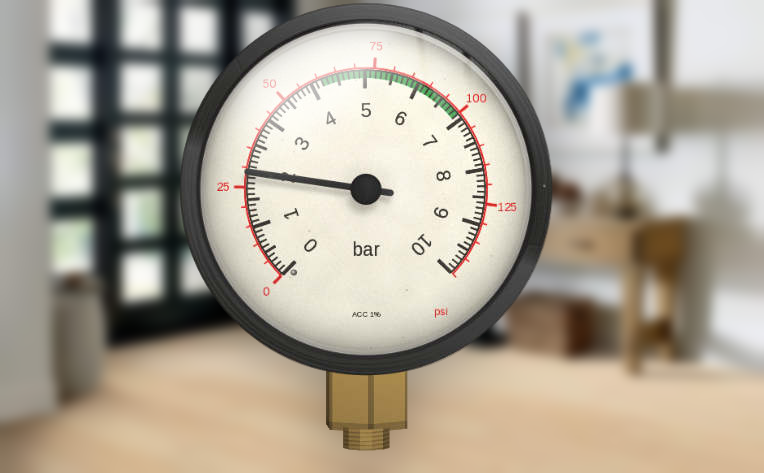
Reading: 2; bar
